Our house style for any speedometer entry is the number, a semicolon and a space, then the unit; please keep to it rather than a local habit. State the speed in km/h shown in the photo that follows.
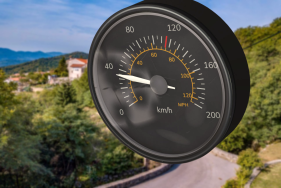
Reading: 35; km/h
